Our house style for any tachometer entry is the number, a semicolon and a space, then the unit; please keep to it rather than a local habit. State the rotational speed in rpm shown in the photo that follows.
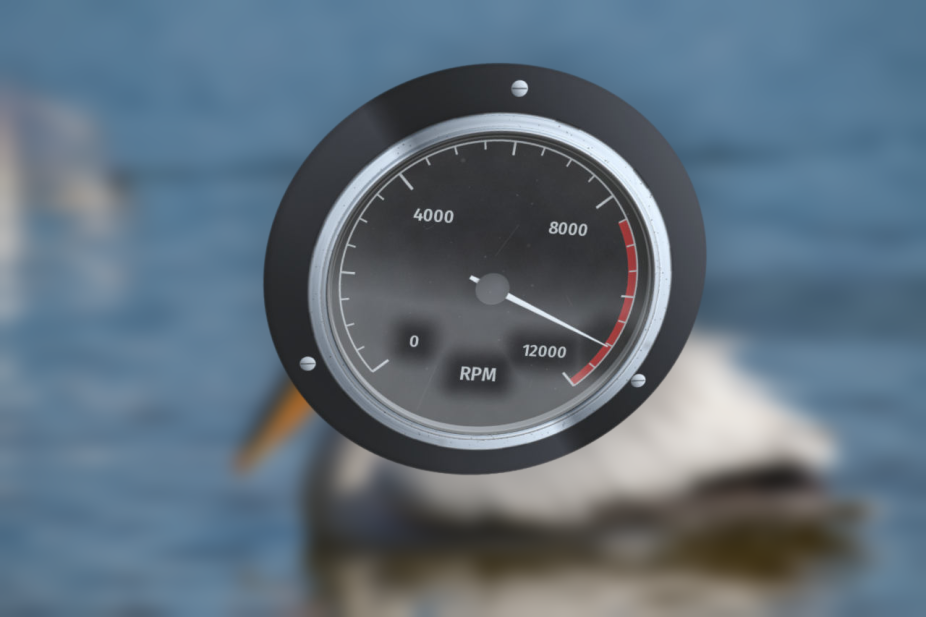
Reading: 11000; rpm
